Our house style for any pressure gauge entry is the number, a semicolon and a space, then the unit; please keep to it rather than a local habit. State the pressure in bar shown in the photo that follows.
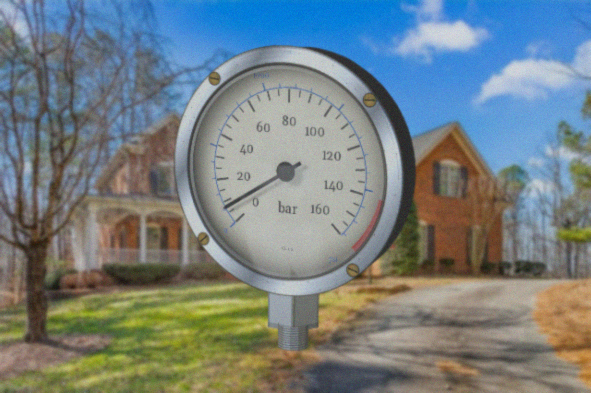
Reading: 7.5; bar
